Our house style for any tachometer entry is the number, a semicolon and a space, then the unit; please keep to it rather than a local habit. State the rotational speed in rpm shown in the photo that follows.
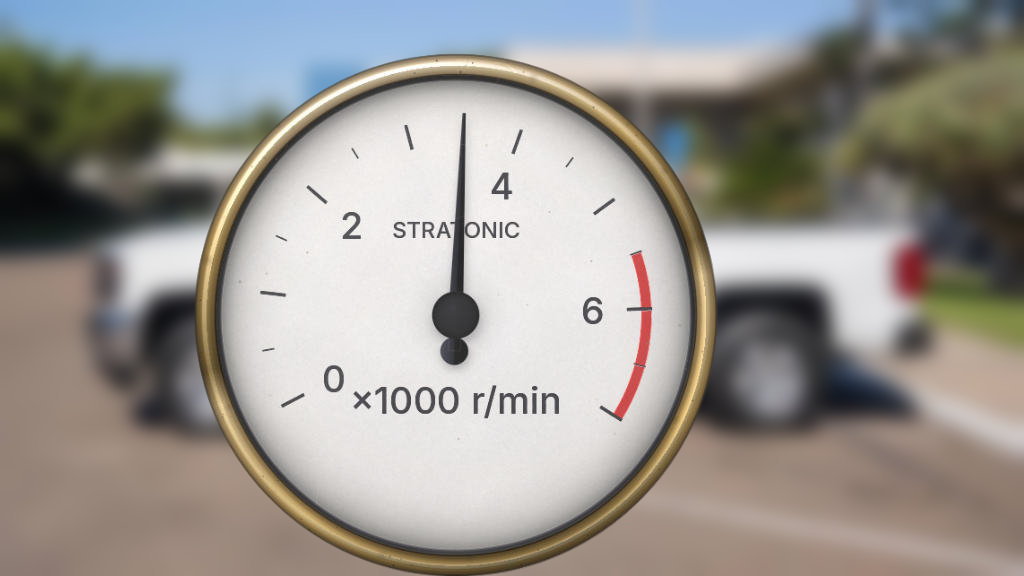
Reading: 3500; rpm
